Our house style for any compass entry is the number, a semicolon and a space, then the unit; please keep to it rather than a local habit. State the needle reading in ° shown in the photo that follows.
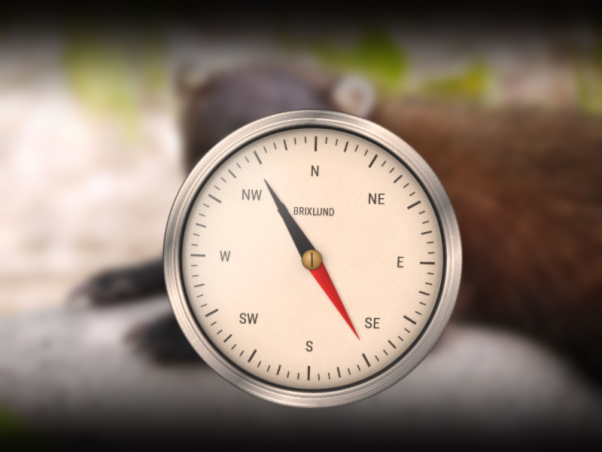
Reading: 147.5; °
